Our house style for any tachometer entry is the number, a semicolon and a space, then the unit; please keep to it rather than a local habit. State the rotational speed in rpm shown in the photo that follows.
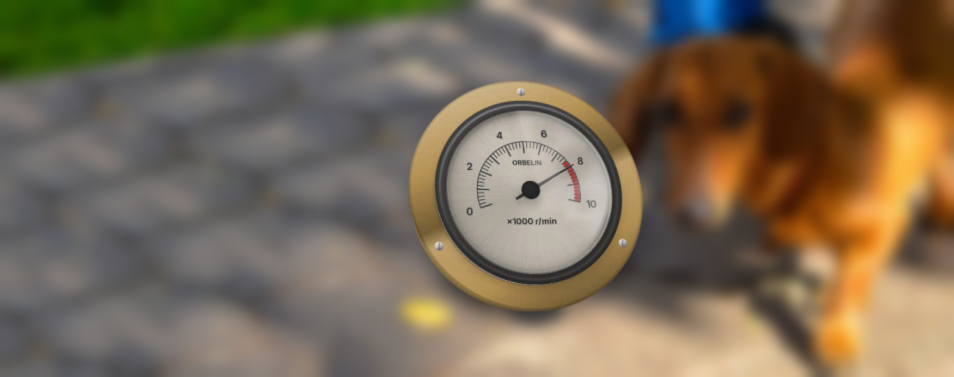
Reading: 8000; rpm
